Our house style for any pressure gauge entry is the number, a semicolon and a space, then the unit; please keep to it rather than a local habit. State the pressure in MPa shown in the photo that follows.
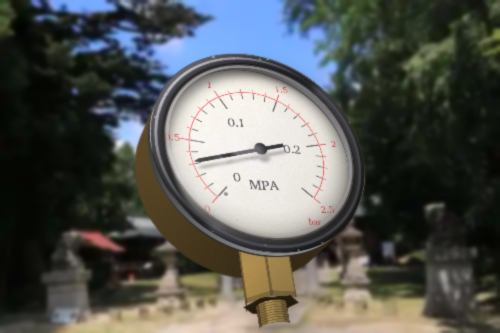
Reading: 0.03; MPa
